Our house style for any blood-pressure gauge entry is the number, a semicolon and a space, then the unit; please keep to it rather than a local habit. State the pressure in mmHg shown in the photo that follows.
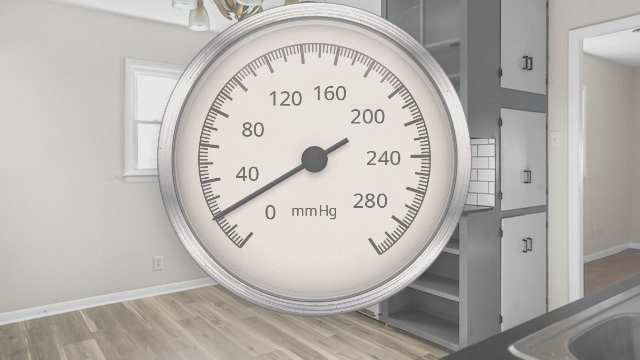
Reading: 20; mmHg
